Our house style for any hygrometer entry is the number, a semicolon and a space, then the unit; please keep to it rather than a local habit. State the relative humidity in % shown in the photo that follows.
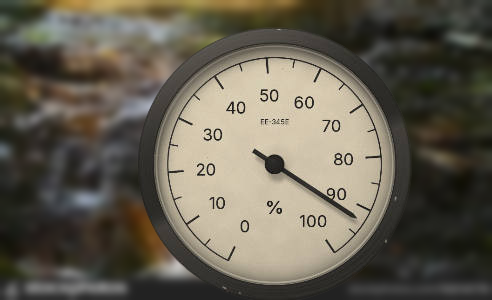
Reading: 92.5; %
